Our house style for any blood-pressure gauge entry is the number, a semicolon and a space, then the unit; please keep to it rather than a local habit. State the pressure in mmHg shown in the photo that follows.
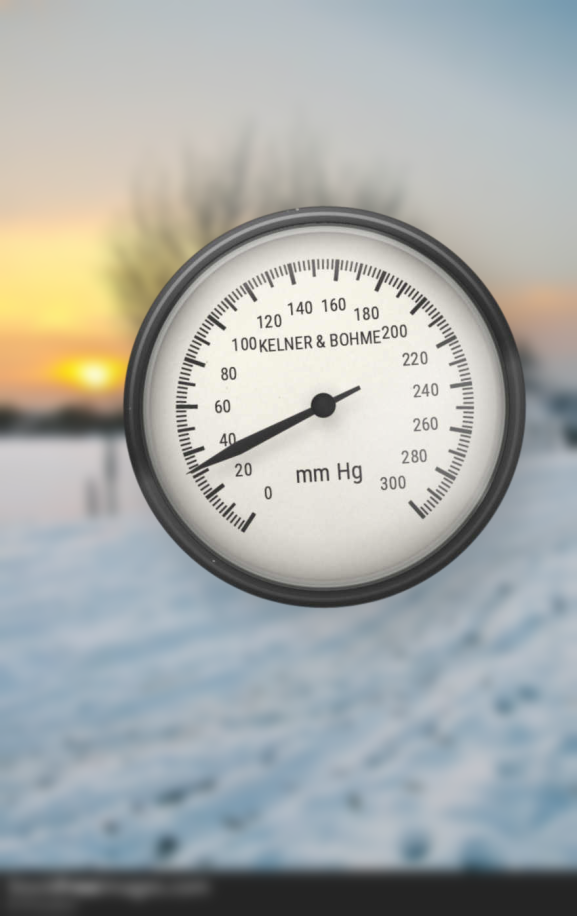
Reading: 32; mmHg
